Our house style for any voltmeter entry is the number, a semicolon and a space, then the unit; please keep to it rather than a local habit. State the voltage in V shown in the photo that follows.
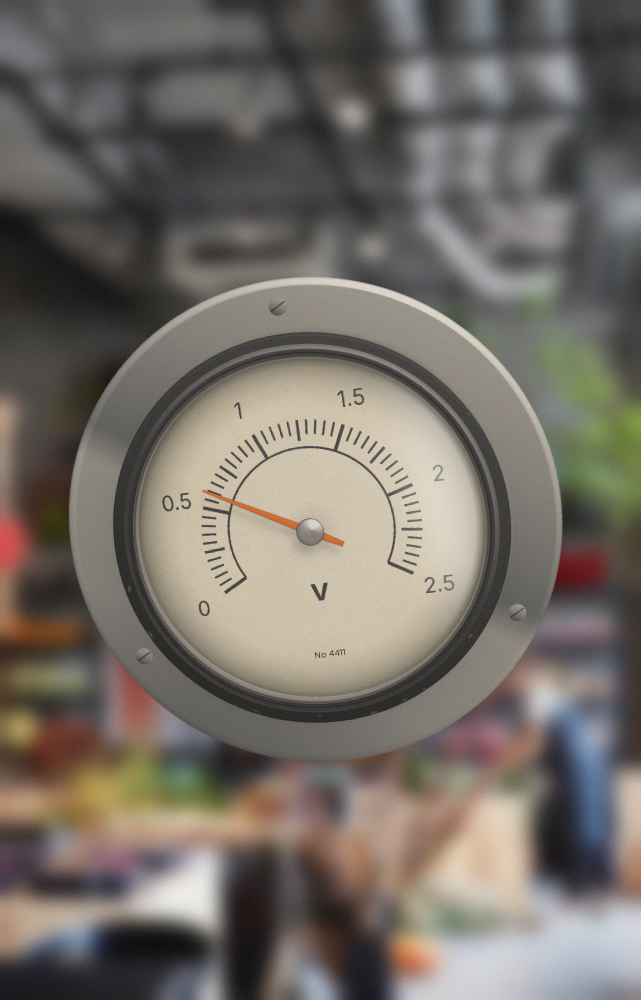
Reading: 0.6; V
